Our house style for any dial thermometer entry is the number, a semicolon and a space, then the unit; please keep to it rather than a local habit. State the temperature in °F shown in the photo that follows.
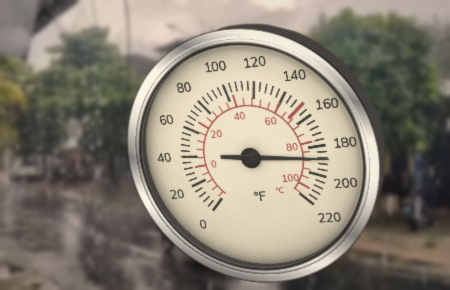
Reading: 188; °F
